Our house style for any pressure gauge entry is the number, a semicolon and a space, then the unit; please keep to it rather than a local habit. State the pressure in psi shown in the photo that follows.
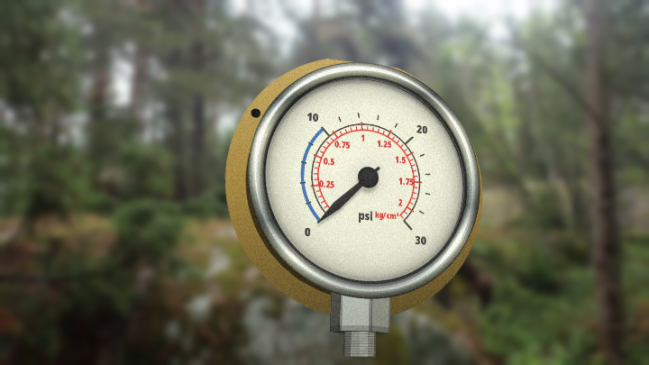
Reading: 0; psi
